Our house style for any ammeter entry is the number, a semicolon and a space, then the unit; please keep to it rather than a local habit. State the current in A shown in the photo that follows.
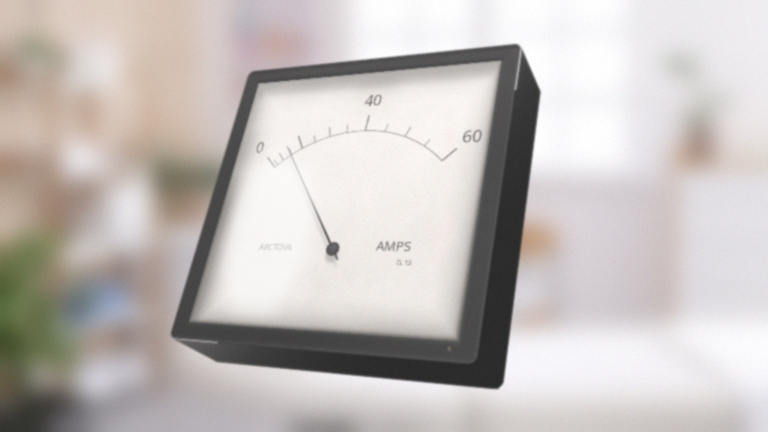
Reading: 15; A
